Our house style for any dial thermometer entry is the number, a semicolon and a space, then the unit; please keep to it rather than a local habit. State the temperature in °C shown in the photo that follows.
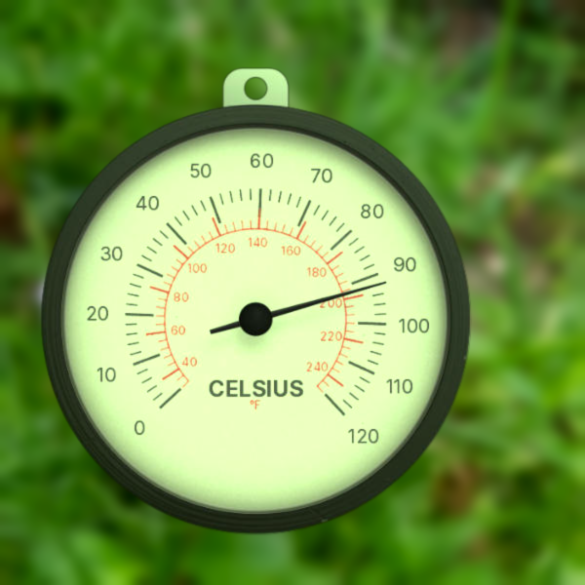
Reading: 92; °C
